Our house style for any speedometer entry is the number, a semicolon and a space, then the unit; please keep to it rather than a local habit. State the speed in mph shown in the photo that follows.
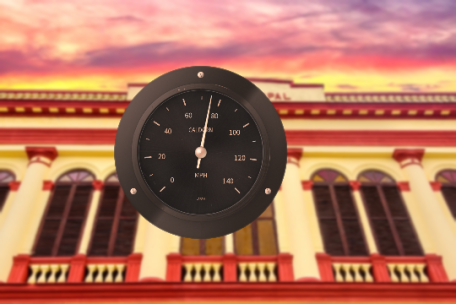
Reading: 75; mph
